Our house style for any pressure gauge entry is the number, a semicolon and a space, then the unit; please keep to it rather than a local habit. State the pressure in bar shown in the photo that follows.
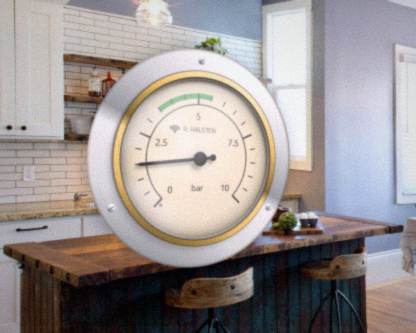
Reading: 1.5; bar
